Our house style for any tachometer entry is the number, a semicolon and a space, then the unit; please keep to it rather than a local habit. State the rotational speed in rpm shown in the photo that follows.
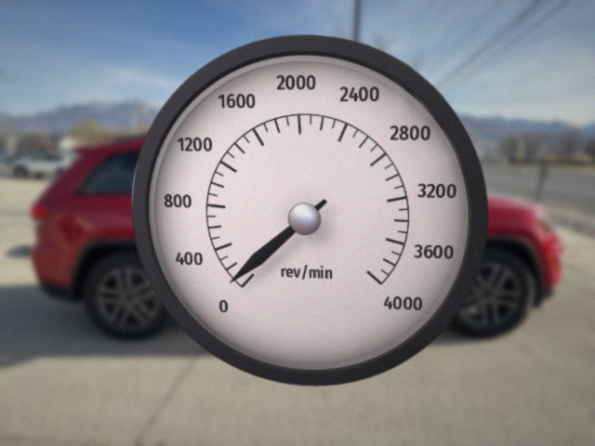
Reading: 100; rpm
